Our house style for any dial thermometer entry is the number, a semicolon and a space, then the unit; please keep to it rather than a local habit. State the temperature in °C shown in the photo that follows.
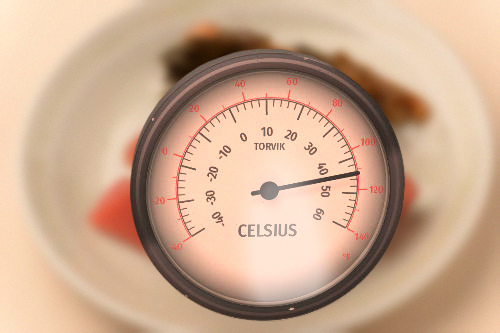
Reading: 44; °C
